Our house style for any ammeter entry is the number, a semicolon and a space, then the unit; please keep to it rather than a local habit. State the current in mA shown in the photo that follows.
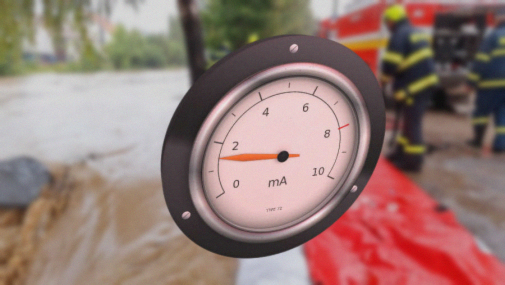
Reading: 1.5; mA
